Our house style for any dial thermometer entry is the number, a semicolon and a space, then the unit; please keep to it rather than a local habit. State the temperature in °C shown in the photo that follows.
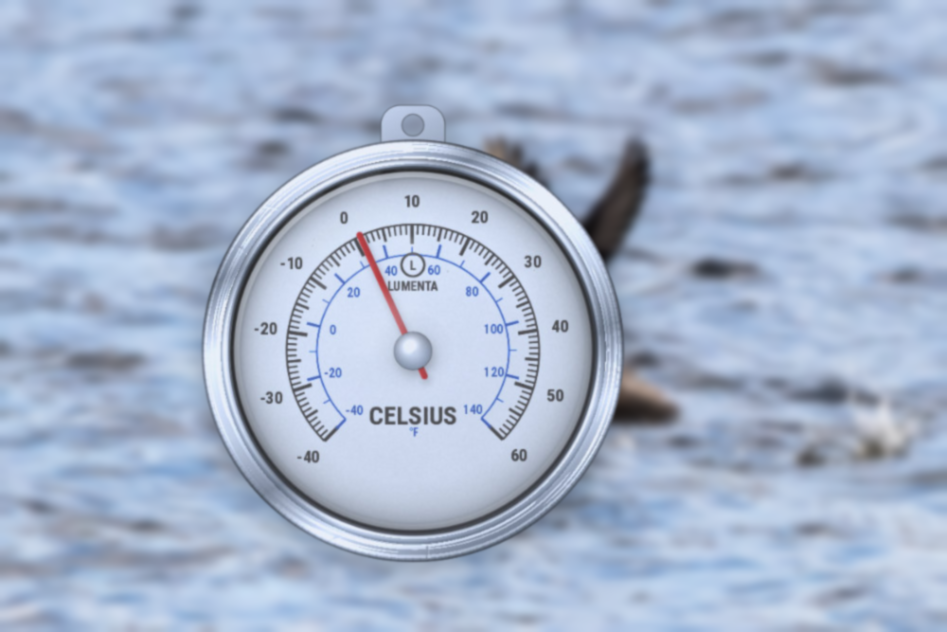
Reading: 1; °C
